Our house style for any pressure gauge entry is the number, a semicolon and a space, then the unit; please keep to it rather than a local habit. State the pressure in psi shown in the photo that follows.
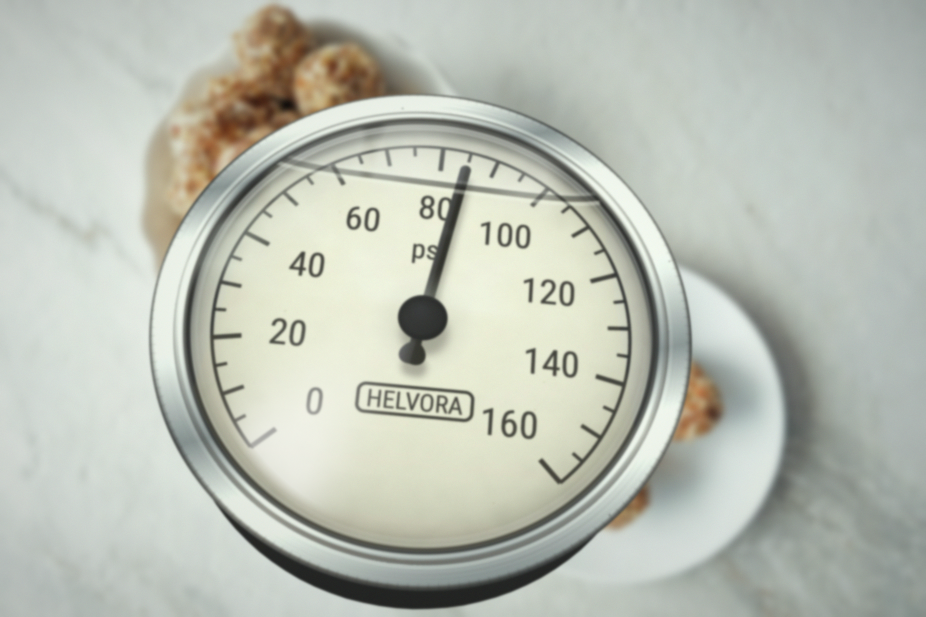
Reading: 85; psi
